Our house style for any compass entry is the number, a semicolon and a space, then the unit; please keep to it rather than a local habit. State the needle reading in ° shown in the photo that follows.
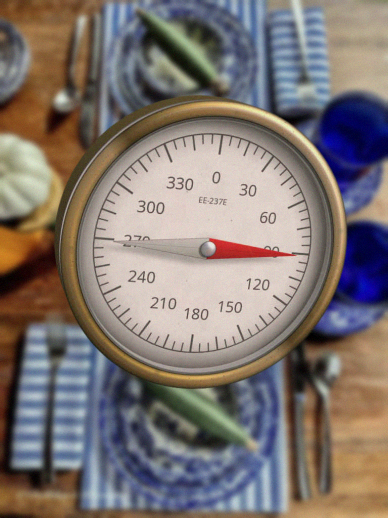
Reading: 90; °
